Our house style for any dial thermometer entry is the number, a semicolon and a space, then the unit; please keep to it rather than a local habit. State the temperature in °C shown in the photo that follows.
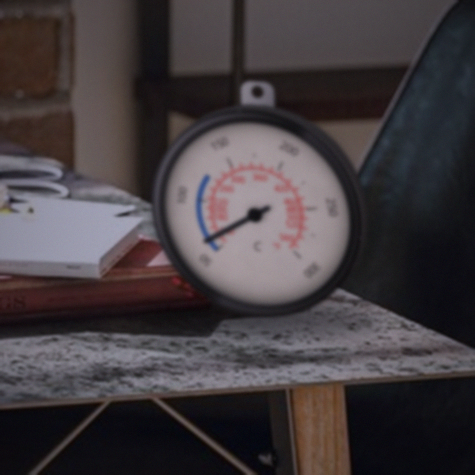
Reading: 62.5; °C
